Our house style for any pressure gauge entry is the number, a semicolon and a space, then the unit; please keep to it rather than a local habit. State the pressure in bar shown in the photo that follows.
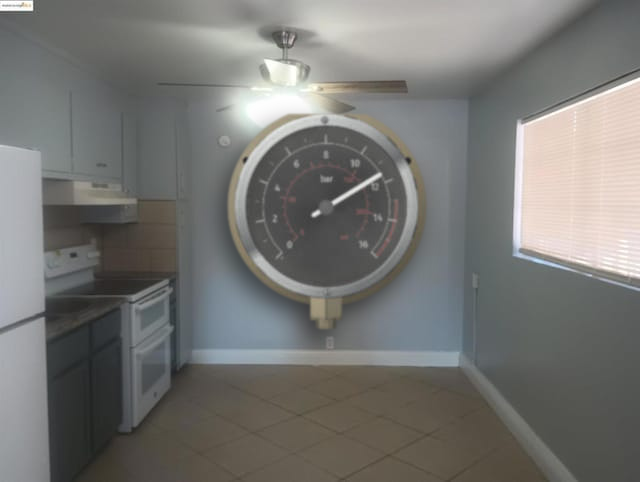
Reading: 11.5; bar
